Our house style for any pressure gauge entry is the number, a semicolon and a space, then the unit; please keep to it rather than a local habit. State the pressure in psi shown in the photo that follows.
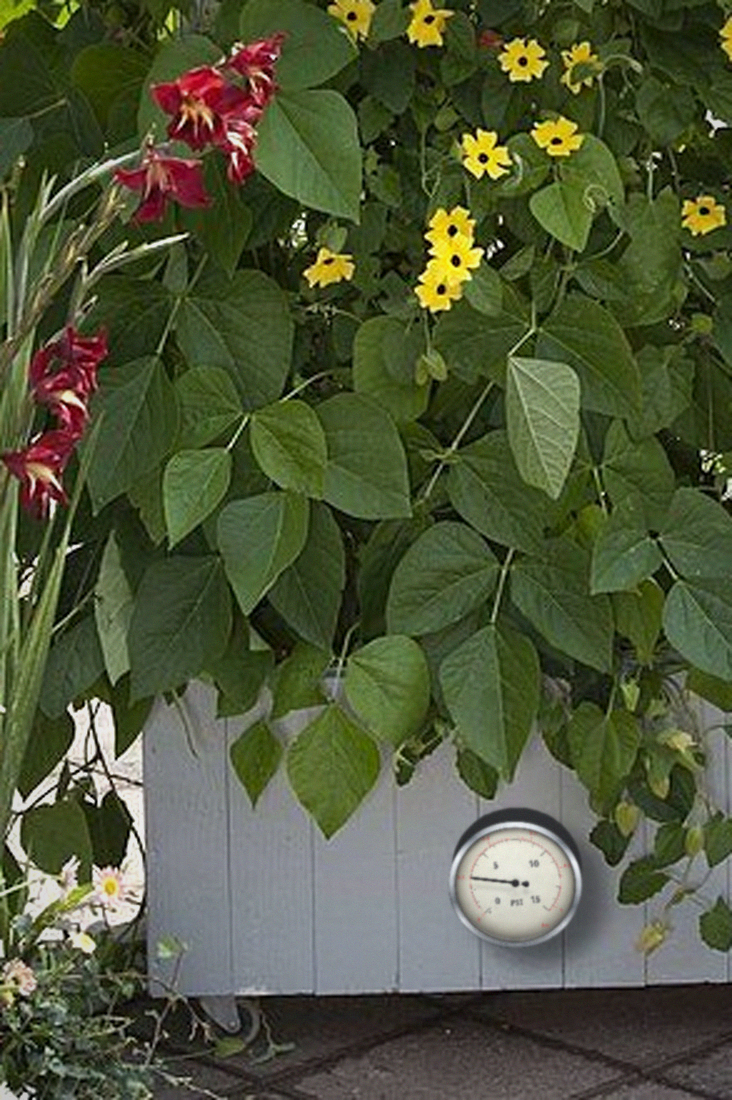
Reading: 3; psi
